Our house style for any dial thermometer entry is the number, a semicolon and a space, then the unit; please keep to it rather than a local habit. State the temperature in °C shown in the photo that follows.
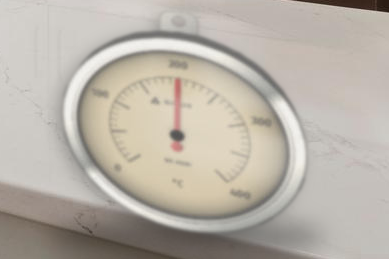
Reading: 200; °C
